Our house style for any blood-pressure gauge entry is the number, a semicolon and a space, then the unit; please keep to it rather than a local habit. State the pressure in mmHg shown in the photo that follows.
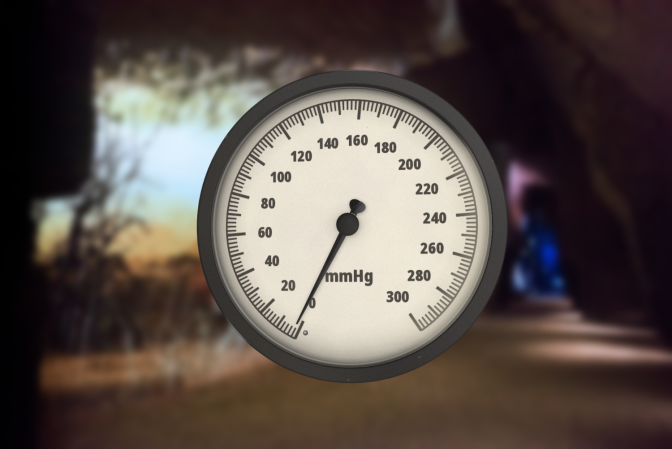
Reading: 2; mmHg
